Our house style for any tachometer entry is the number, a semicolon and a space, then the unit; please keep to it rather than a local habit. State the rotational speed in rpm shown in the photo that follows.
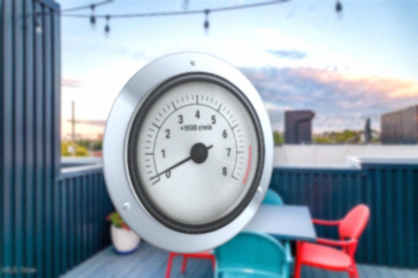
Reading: 200; rpm
